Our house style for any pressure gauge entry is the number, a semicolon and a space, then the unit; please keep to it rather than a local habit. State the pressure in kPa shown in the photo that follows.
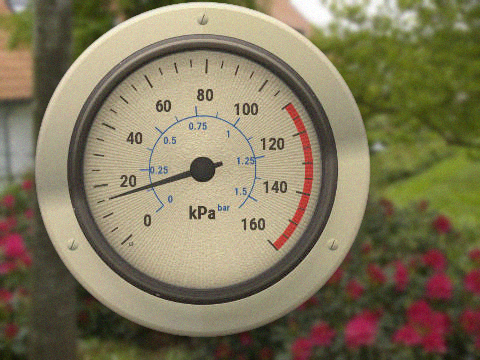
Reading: 15; kPa
